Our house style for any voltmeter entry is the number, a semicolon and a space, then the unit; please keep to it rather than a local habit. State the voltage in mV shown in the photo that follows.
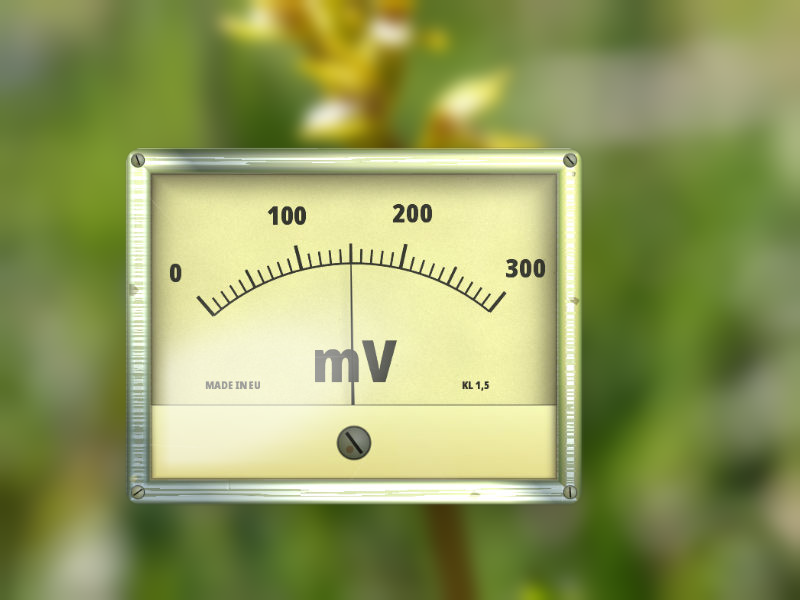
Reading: 150; mV
